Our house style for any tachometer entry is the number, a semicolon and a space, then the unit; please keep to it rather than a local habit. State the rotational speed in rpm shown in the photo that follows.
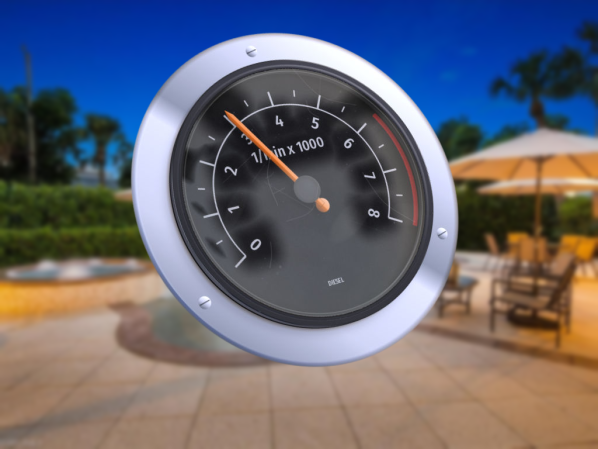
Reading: 3000; rpm
